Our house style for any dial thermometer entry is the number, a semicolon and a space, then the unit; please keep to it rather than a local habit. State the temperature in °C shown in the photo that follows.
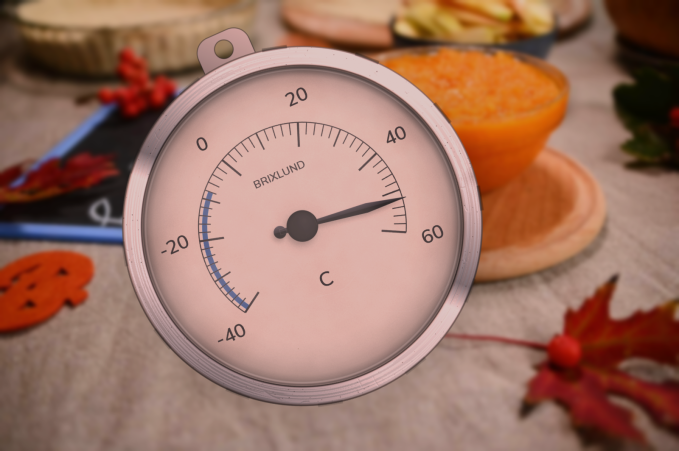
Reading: 52; °C
